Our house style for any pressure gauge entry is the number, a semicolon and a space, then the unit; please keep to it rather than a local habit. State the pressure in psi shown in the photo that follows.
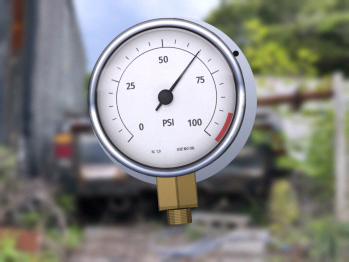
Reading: 65; psi
